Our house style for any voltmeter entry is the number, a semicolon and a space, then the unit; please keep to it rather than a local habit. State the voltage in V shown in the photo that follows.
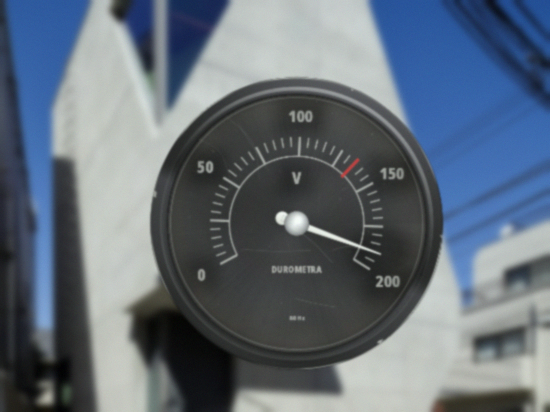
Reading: 190; V
